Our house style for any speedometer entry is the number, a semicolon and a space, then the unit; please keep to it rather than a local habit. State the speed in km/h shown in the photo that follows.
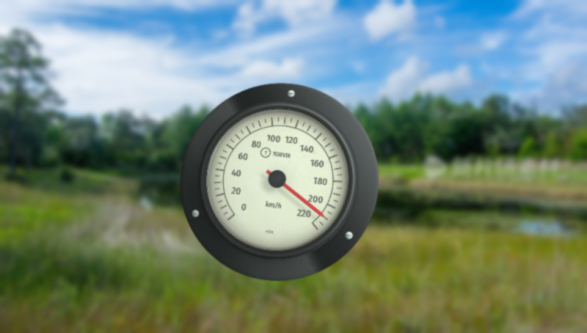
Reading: 210; km/h
